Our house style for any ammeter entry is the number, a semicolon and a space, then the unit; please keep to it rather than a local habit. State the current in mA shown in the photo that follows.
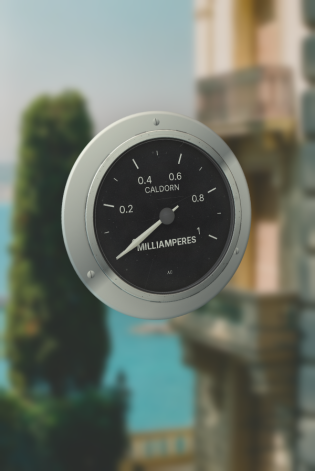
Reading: 0; mA
